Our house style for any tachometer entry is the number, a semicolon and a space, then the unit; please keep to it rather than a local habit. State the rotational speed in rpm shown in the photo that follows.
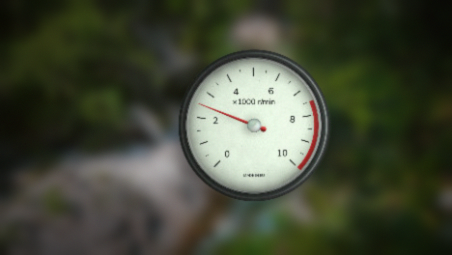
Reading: 2500; rpm
